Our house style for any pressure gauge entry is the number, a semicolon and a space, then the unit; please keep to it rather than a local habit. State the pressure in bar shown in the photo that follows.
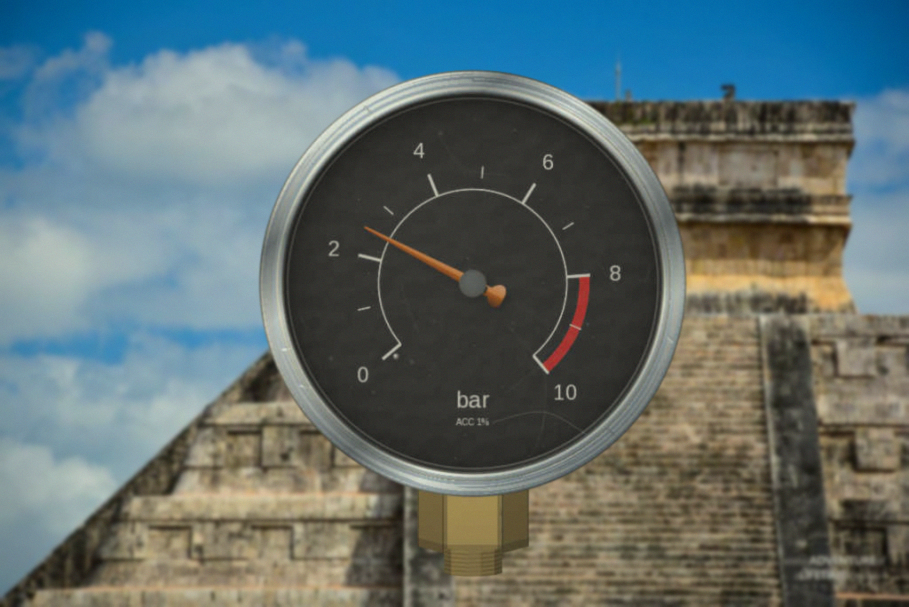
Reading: 2.5; bar
